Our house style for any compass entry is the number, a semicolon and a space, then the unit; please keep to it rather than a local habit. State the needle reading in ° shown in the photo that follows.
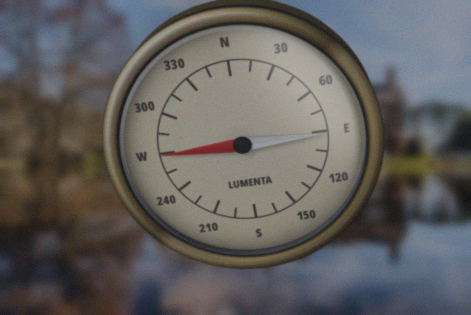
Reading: 270; °
